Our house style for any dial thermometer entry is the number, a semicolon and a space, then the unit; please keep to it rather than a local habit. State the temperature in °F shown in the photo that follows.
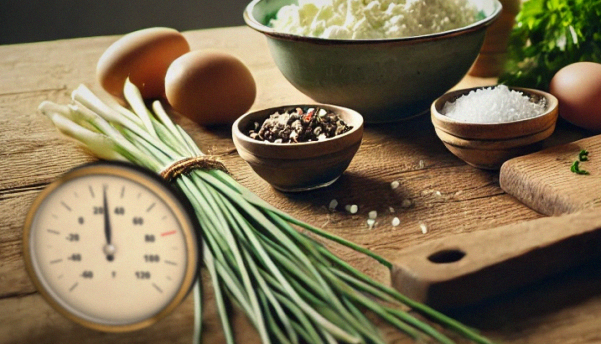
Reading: 30; °F
